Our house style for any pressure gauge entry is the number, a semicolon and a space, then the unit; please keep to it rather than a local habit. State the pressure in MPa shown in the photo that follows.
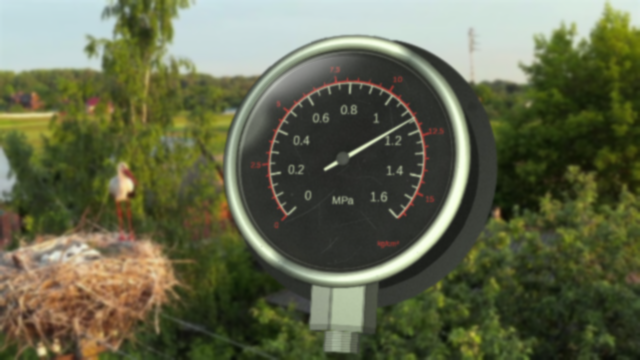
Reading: 1.15; MPa
